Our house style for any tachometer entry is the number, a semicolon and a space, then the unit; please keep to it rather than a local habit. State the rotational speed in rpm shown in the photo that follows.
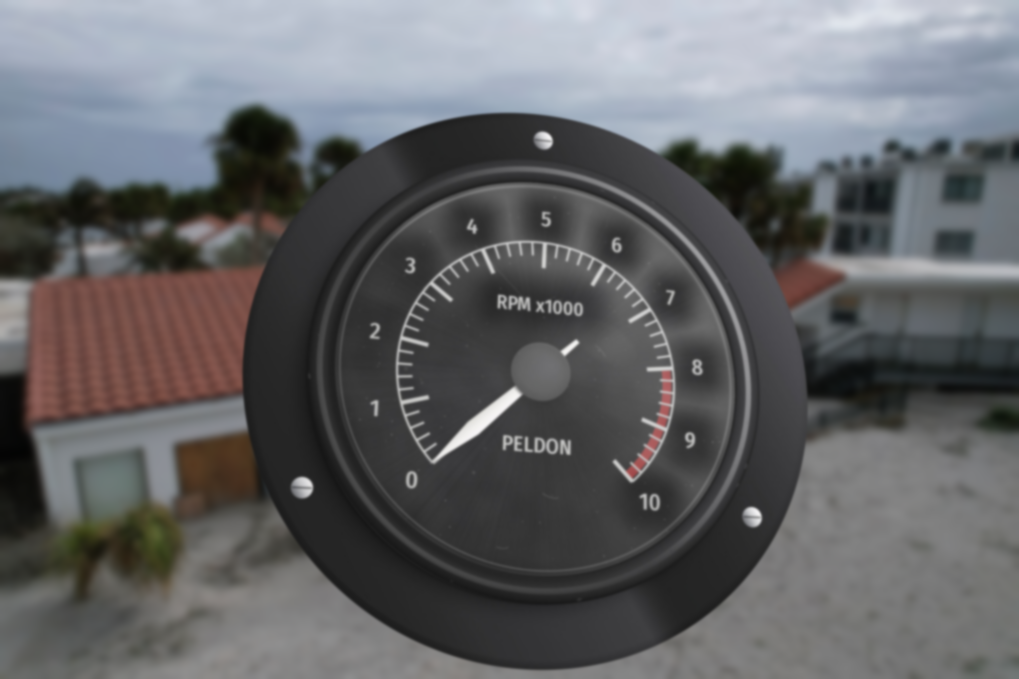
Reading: 0; rpm
